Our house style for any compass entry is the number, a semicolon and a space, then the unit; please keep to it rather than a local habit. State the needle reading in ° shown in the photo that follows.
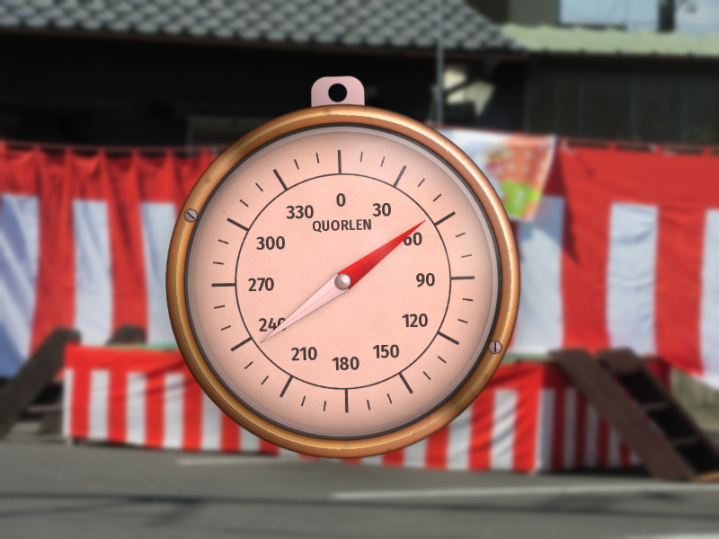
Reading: 55; °
